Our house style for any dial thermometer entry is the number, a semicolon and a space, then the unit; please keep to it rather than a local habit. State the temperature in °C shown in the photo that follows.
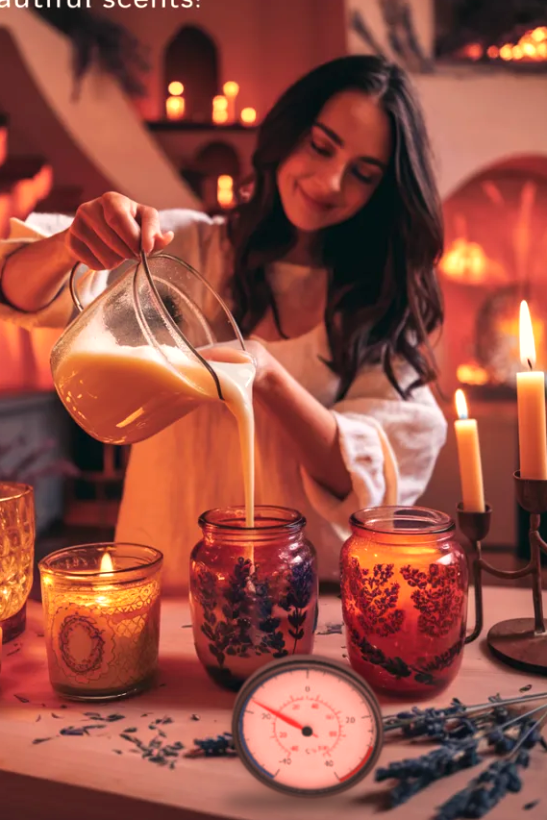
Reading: -16; °C
